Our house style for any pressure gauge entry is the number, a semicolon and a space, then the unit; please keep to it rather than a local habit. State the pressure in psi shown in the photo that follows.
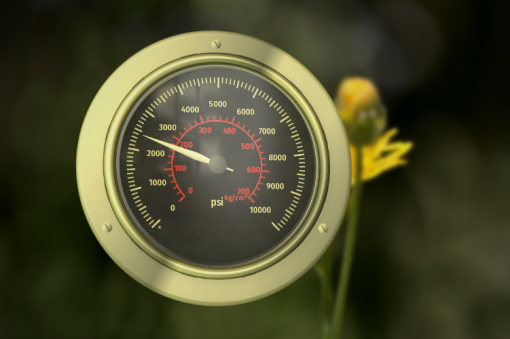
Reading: 2400; psi
